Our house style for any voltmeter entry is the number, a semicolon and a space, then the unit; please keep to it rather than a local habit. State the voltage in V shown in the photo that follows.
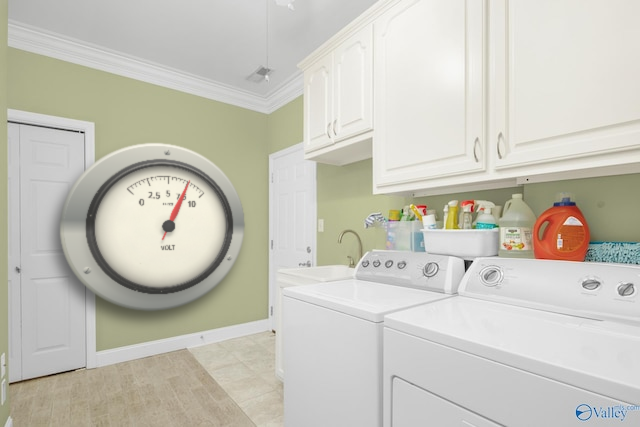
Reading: 7.5; V
